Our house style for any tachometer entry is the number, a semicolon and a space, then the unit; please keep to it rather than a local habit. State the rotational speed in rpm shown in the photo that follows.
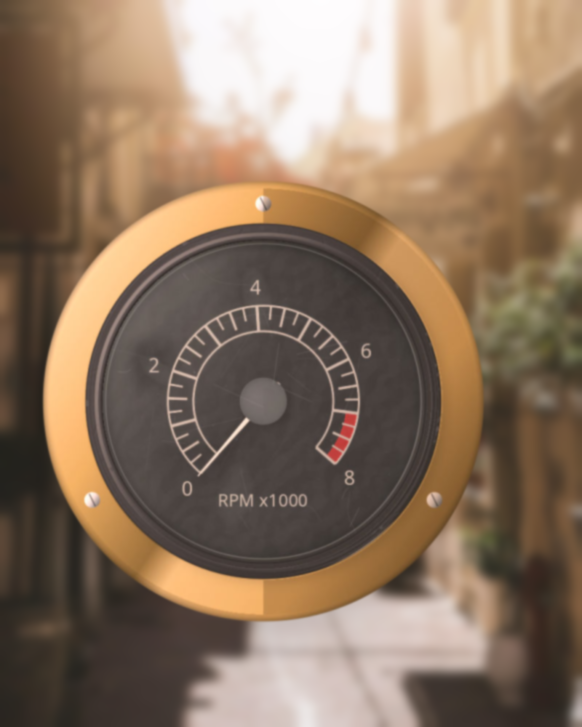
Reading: 0; rpm
